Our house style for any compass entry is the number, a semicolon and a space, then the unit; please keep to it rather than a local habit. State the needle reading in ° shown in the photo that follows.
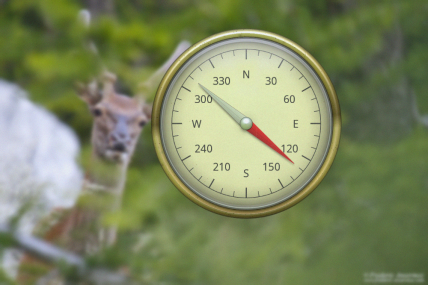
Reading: 130; °
